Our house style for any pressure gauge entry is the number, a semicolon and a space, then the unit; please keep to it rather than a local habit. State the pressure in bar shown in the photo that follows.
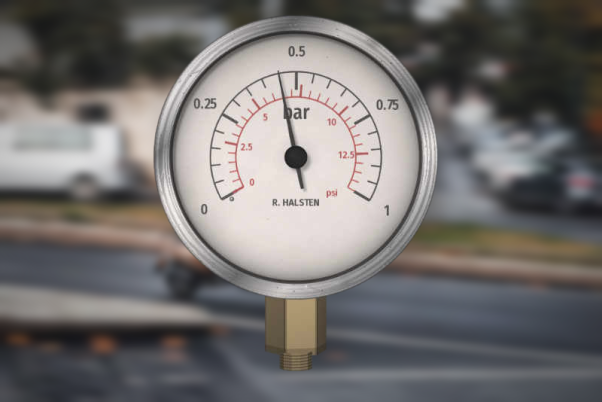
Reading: 0.45; bar
